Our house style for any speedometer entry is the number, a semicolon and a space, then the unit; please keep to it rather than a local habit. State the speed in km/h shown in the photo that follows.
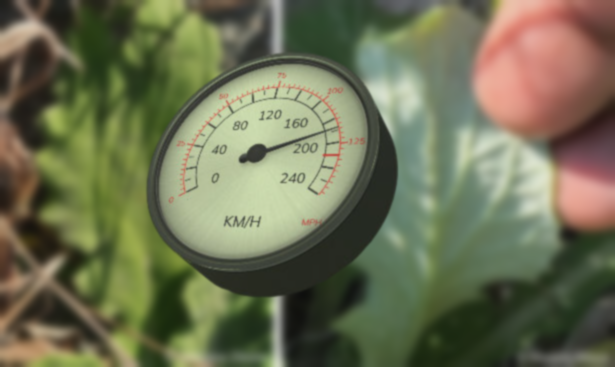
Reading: 190; km/h
